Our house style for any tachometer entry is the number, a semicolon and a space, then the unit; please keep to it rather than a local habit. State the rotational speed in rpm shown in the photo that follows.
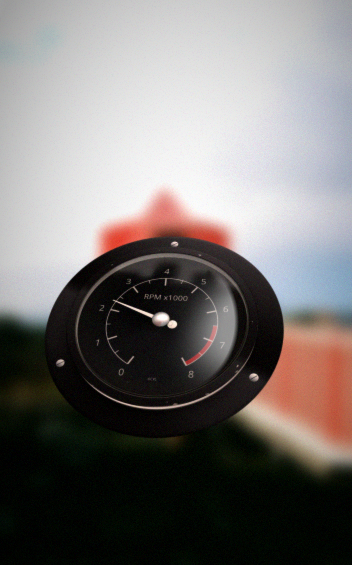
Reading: 2250; rpm
